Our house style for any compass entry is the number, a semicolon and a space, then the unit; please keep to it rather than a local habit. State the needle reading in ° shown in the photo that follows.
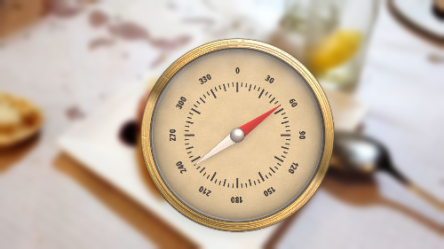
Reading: 55; °
